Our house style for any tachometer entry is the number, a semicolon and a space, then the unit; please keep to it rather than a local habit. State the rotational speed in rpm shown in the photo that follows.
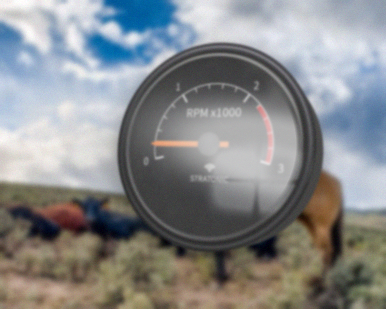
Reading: 200; rpm
